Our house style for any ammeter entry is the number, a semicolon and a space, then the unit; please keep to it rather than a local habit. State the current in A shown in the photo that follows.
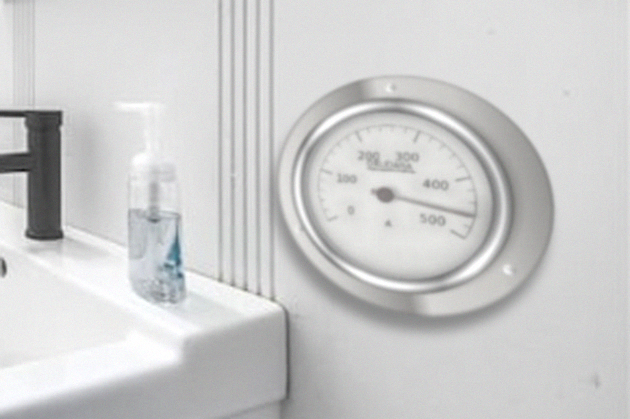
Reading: 460; A
